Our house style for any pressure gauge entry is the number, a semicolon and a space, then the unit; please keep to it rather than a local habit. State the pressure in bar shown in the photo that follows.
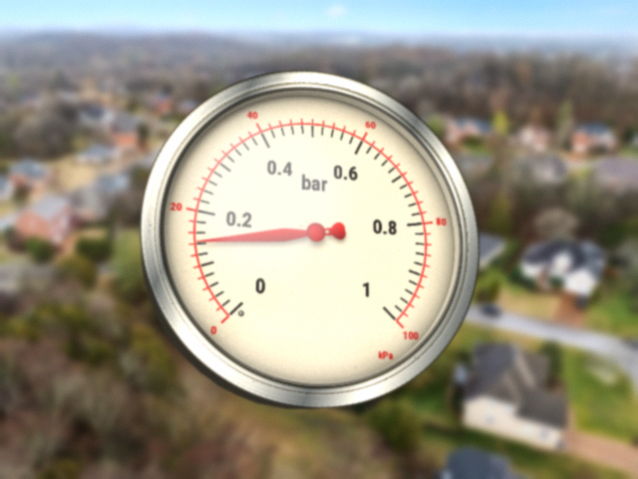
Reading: 0.14; bar
